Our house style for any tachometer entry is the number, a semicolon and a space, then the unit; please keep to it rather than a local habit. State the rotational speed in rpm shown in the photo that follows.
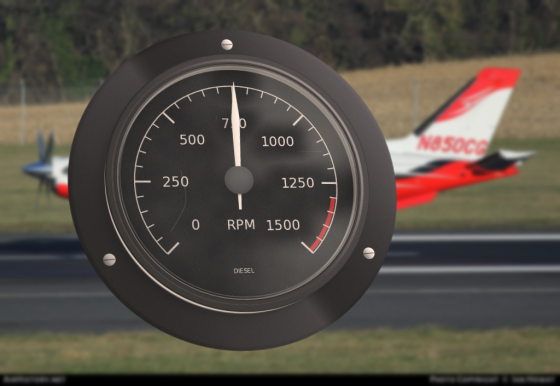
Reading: 750; rpm
